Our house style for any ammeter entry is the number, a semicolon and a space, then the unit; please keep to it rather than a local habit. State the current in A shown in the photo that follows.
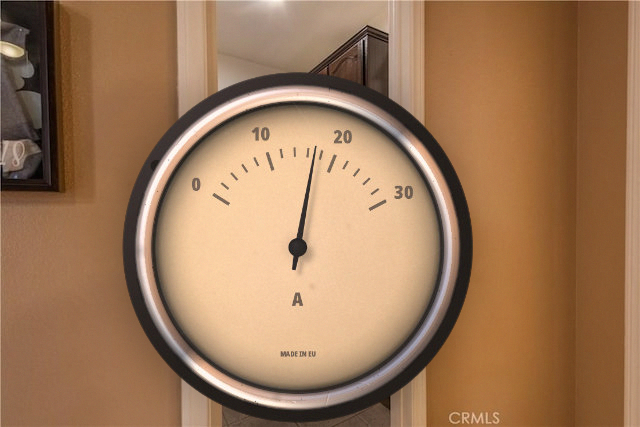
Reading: 17; A
